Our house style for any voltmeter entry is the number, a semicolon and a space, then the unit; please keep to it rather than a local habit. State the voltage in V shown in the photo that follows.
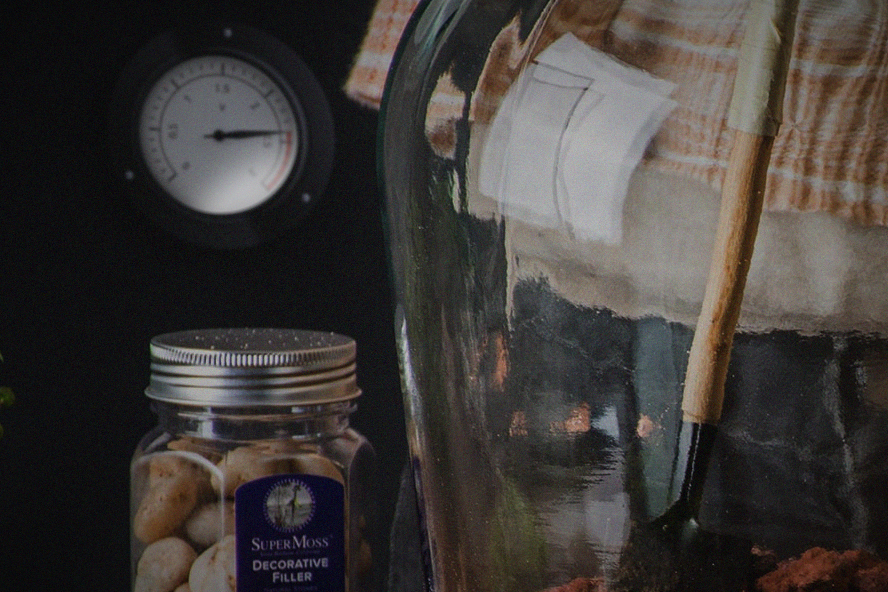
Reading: 2.4; V
